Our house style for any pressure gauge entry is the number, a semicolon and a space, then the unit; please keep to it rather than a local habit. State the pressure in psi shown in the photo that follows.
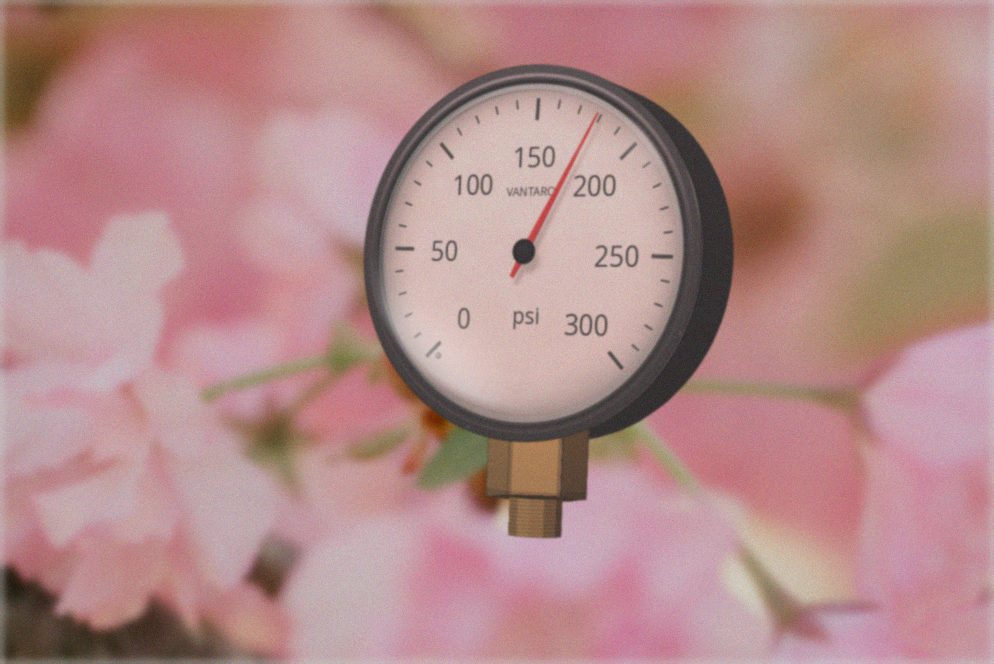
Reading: 180; psi
